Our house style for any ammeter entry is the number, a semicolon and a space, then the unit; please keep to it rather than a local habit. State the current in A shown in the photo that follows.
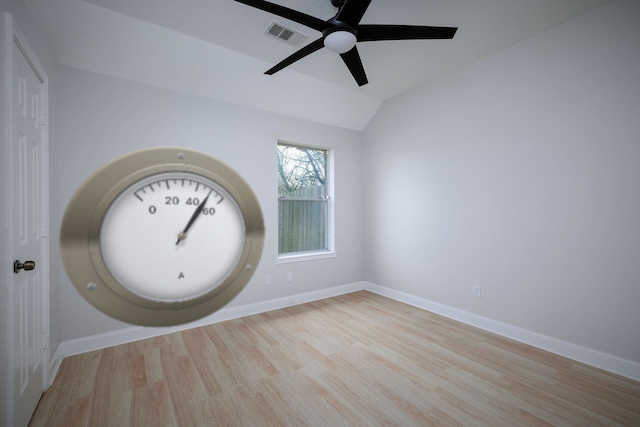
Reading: 50; A
